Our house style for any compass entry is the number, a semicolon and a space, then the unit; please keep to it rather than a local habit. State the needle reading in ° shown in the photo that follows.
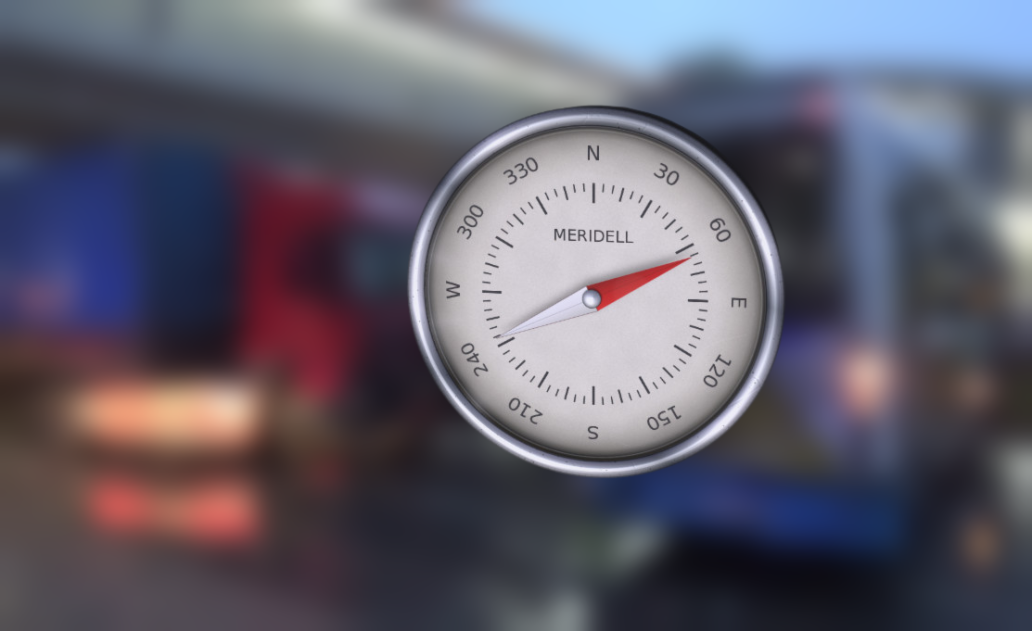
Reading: 65; °
